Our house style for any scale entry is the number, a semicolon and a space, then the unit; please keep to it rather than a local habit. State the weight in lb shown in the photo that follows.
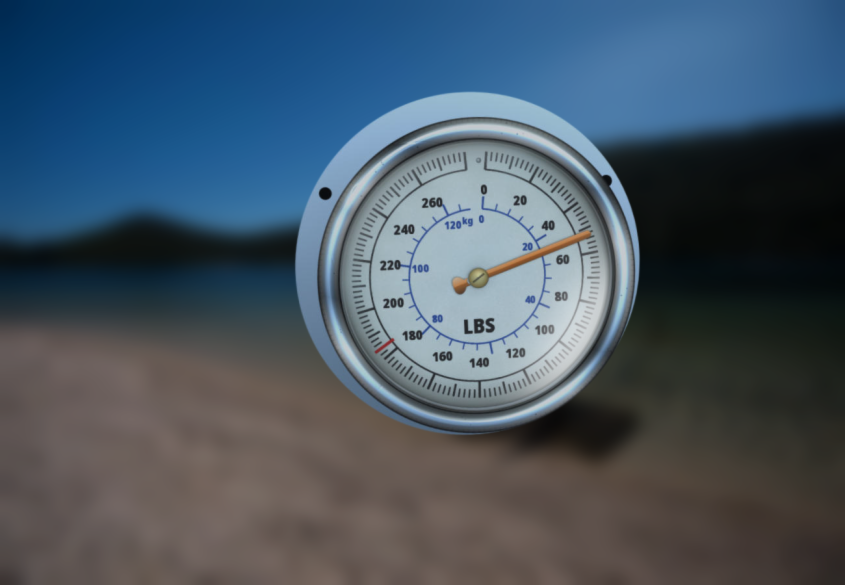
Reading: 52; lb
